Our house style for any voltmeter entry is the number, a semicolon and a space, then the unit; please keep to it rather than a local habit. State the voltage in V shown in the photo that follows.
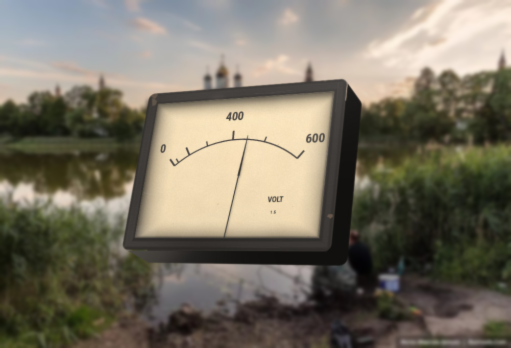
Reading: 450; V
